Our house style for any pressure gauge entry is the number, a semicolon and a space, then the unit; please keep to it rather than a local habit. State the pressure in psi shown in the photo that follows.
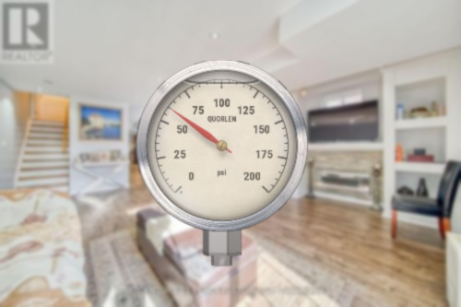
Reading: 60; psi
